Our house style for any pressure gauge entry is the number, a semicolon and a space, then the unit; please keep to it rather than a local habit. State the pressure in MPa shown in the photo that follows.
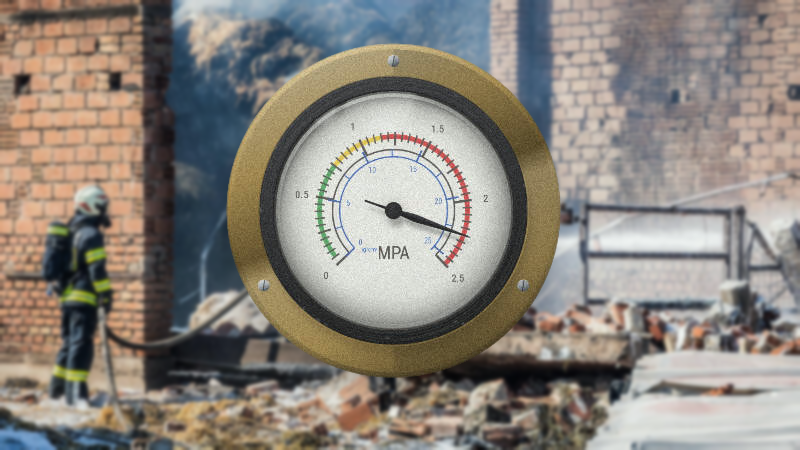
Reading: 2.25; MPa
